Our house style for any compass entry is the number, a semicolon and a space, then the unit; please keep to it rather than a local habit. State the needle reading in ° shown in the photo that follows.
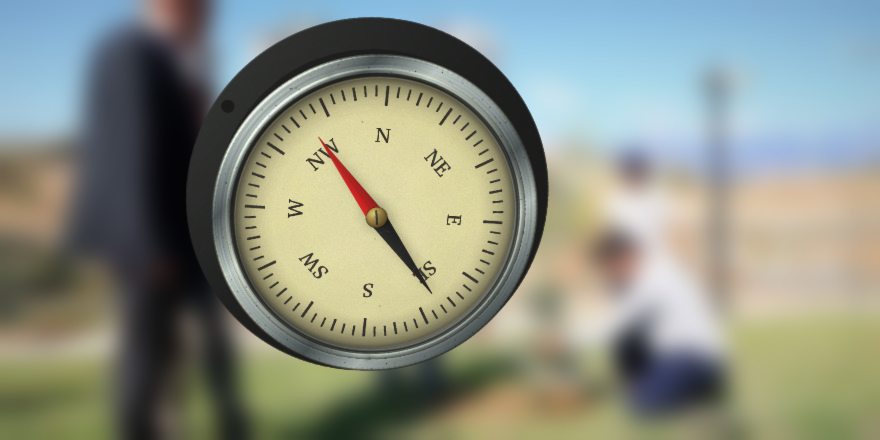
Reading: 320; °
